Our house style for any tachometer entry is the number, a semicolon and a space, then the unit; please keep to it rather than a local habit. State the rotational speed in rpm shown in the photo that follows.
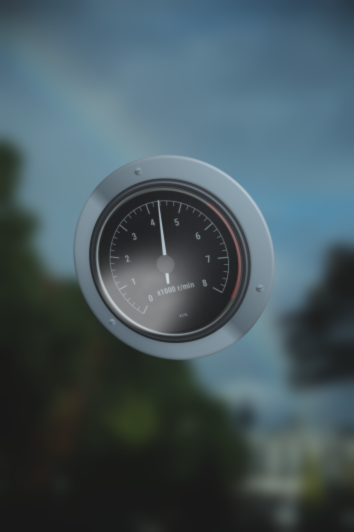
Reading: 4400; rpm
